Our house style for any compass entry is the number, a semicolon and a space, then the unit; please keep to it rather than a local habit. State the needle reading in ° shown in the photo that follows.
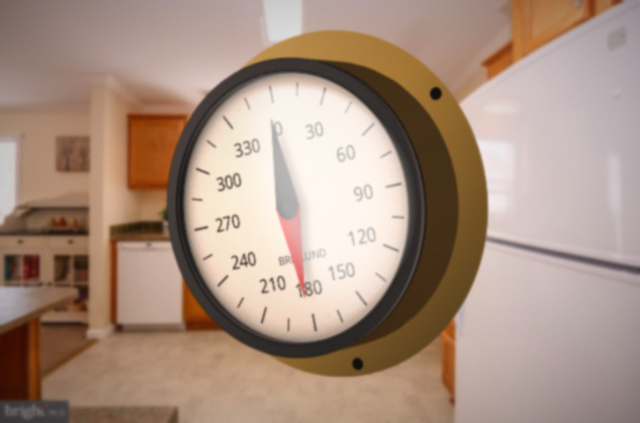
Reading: 180; °
